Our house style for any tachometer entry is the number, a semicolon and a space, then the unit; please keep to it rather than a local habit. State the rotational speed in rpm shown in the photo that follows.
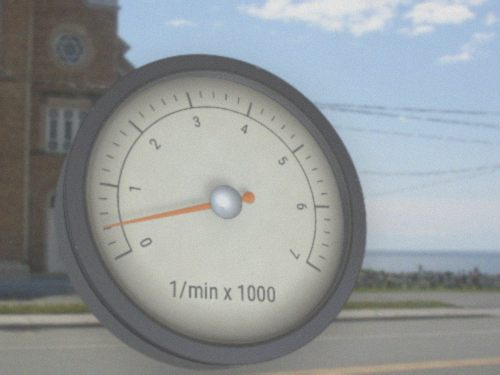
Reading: 400; rpm
